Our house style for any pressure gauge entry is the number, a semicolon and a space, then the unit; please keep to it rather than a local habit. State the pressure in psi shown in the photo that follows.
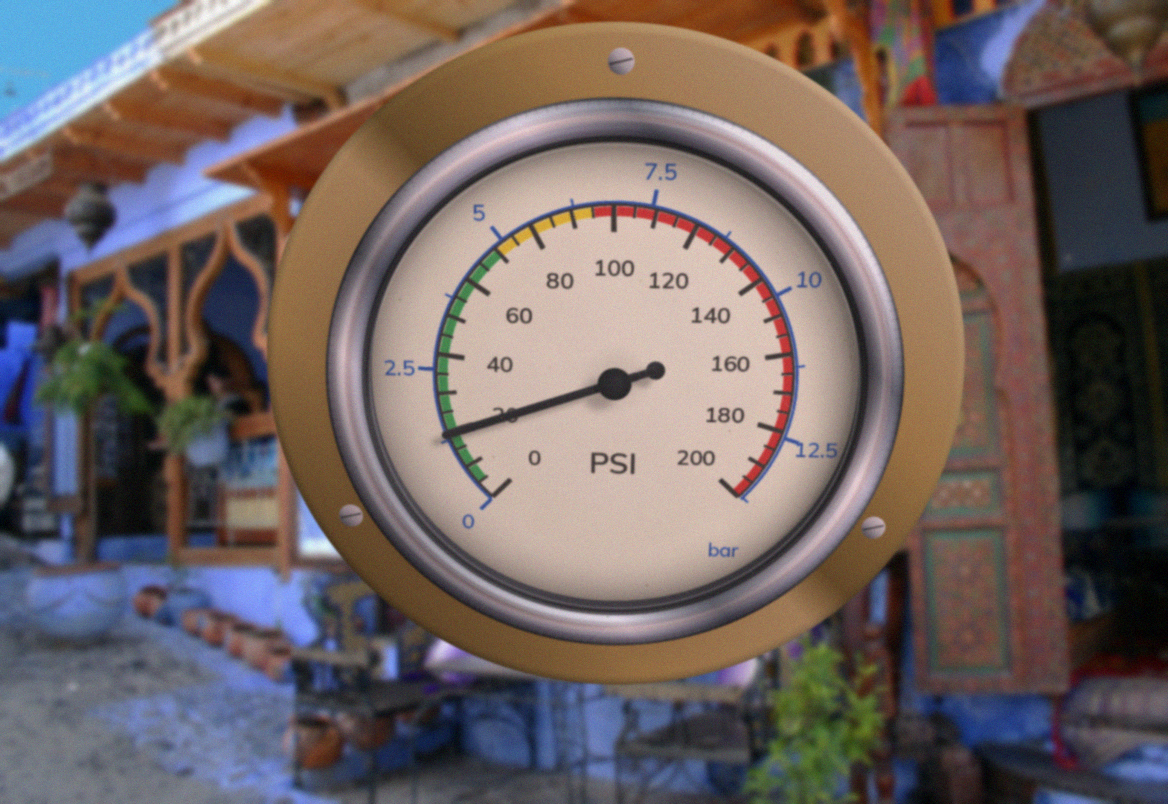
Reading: 20; psi
